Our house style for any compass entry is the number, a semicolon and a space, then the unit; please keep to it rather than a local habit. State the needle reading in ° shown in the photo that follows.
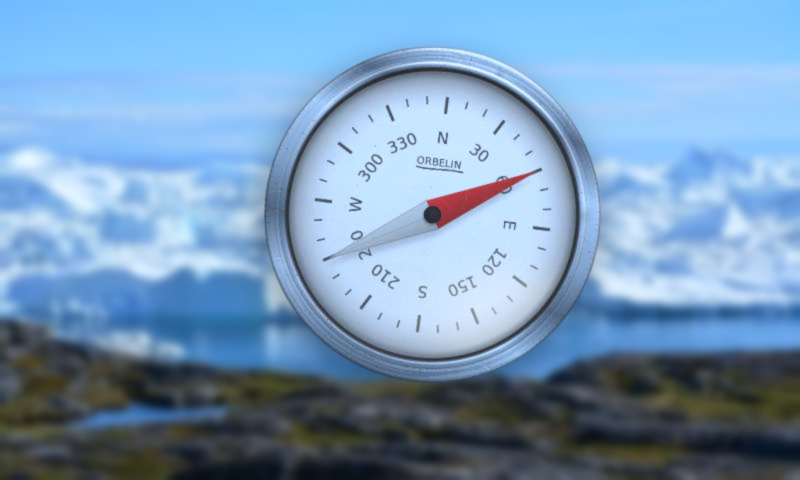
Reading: 60; °
